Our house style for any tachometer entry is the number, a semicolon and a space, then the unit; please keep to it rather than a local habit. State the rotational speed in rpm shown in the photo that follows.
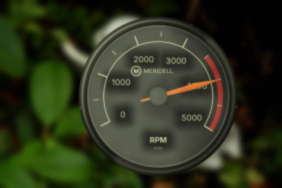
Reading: 4000; rpm
